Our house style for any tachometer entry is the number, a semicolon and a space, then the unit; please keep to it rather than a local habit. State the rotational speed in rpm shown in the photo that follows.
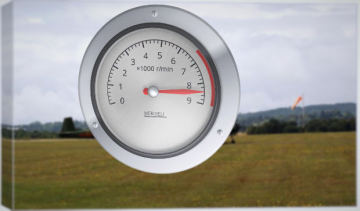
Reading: 8400; rpm
